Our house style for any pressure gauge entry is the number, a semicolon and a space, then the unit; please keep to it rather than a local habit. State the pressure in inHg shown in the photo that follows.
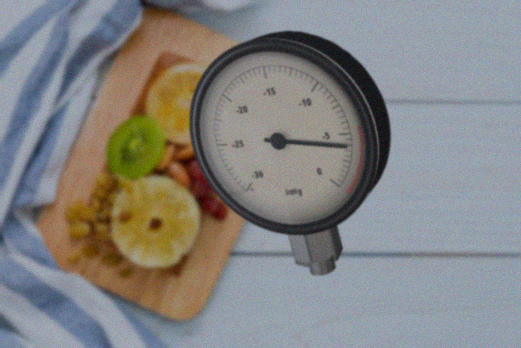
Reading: -4; inHg
